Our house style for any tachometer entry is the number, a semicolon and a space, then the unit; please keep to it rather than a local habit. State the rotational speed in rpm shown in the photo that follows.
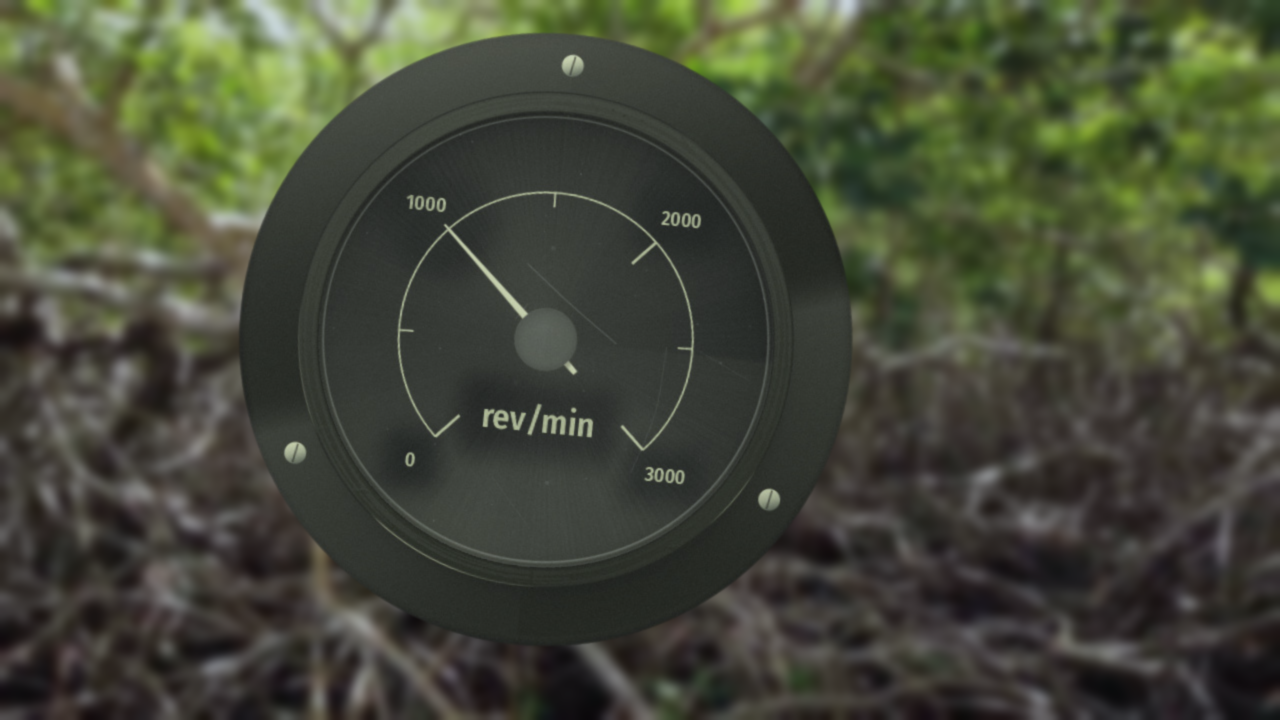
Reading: 1000; rpm
